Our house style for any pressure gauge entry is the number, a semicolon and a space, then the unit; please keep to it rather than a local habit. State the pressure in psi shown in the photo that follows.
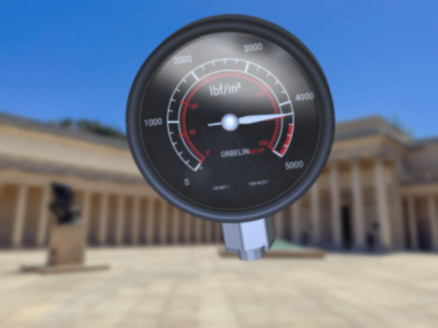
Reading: 4200; psi
